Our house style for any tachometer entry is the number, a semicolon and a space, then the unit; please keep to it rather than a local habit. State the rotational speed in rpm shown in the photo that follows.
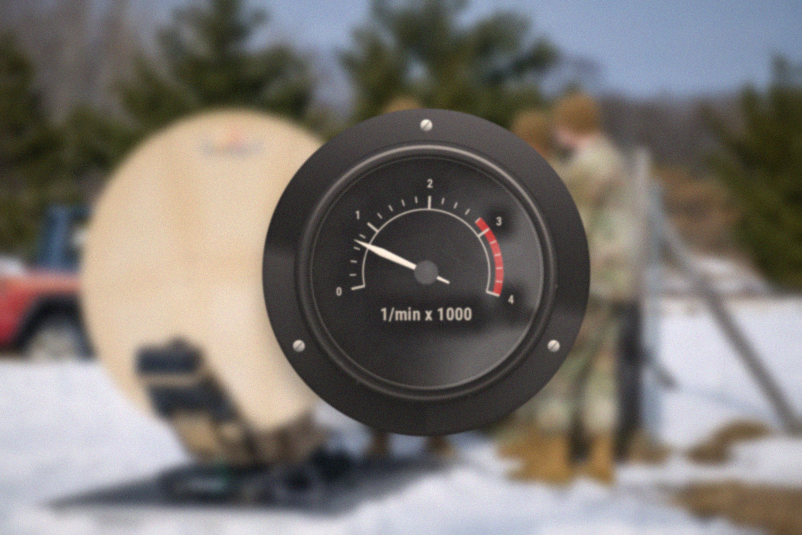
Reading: 700; rpm
